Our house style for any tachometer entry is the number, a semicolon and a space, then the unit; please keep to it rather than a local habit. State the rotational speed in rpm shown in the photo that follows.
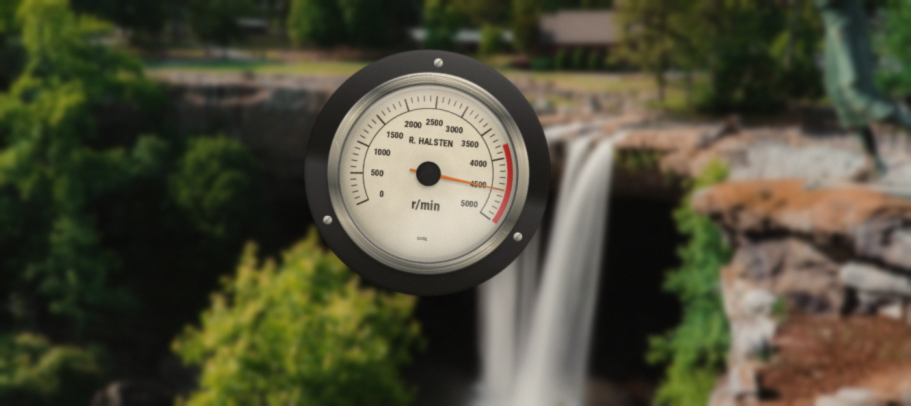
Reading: 4500; rpm
